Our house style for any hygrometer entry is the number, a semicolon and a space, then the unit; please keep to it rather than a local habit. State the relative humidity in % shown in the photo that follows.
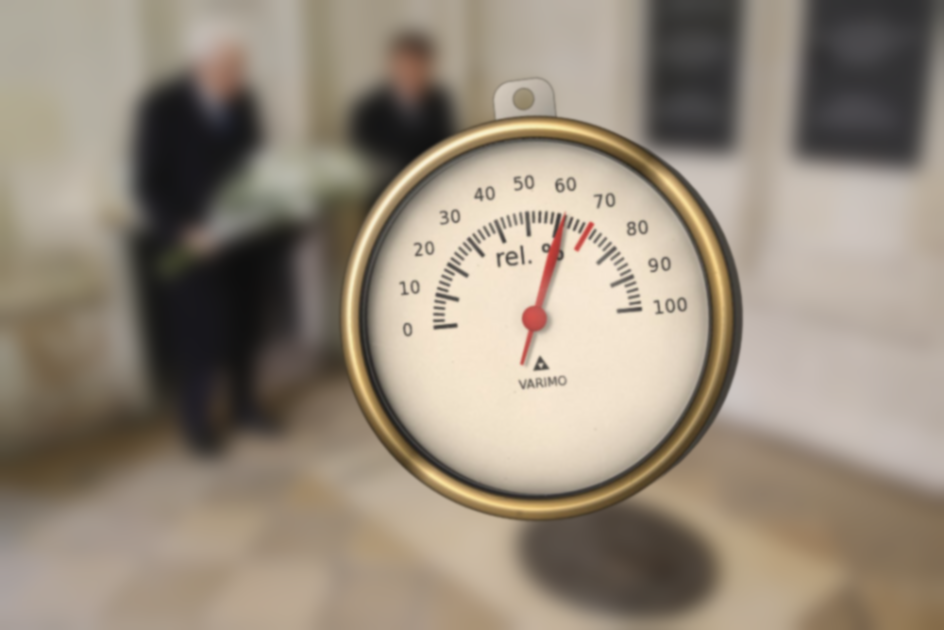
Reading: 62; %
